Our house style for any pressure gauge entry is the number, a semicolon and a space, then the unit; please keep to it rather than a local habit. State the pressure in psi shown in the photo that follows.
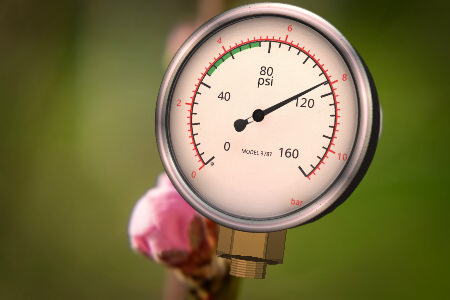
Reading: 115; psi
